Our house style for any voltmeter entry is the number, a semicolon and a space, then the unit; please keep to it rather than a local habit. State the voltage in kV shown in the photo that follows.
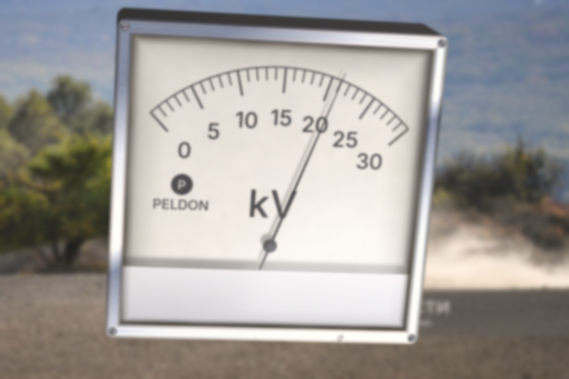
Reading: 21; kV
